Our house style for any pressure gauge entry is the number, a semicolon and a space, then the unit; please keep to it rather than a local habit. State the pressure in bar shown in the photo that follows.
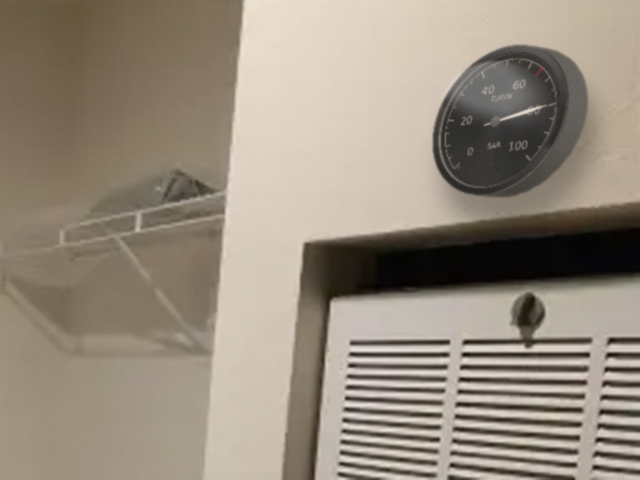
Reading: 80; bar
